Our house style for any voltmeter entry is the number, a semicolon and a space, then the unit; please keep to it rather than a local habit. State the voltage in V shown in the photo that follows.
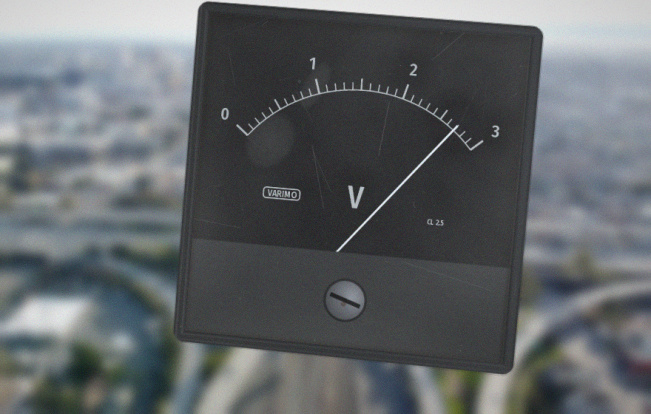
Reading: 2.7; V
